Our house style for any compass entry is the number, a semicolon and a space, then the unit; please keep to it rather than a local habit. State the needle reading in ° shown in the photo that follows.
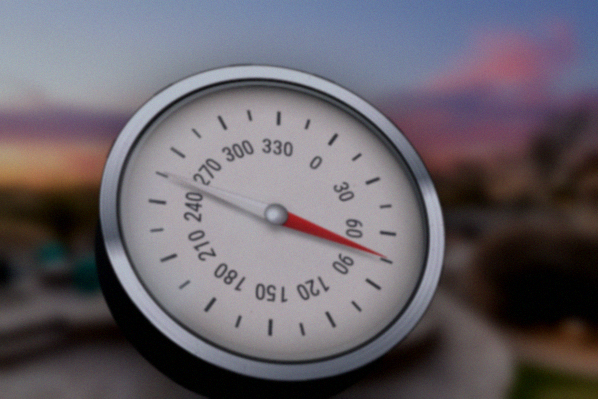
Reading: 75; °
